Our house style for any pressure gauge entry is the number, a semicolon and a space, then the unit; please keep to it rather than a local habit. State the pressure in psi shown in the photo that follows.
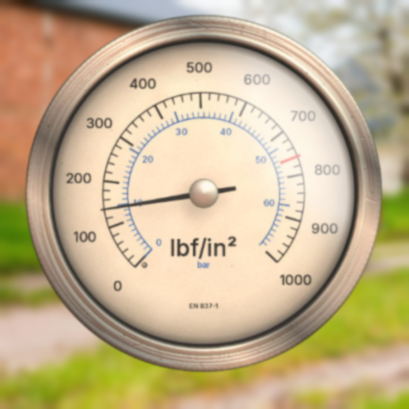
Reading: 140; psi
